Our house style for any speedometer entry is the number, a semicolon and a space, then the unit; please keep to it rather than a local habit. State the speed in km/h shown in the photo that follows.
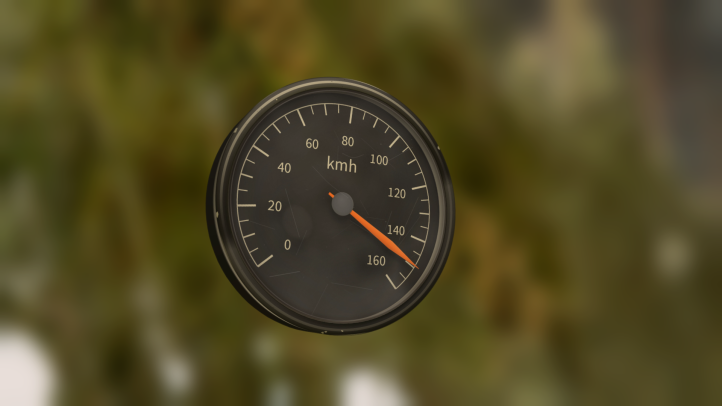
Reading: 150; km/h
